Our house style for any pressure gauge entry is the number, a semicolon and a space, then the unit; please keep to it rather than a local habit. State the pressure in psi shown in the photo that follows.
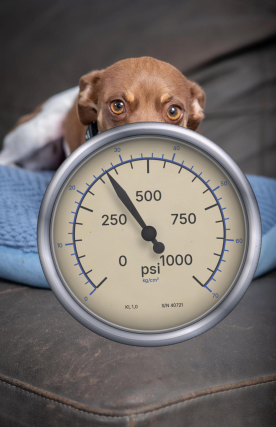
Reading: 375; psi
